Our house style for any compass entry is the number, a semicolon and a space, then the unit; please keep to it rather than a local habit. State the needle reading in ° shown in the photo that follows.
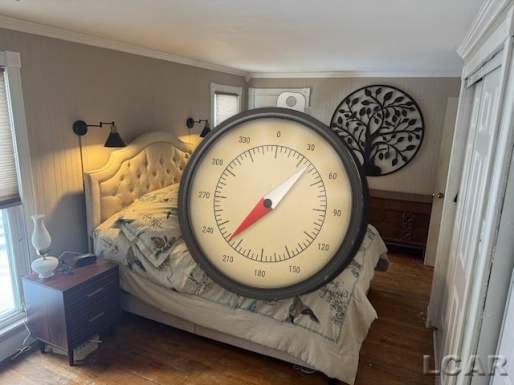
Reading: 220; °
